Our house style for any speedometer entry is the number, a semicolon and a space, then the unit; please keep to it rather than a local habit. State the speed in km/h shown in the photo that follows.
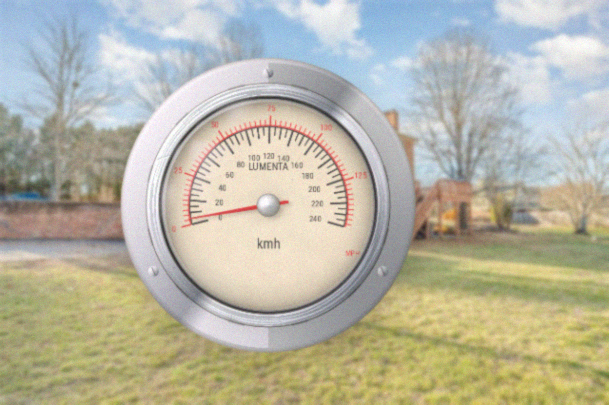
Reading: 5; km/h
